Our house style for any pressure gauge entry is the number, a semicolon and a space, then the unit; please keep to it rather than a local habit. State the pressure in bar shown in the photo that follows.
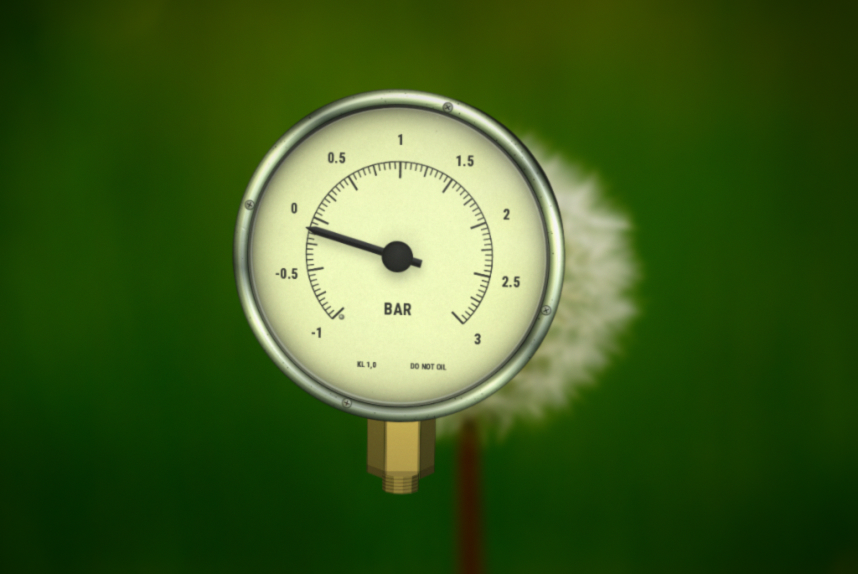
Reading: -0.1; bar
